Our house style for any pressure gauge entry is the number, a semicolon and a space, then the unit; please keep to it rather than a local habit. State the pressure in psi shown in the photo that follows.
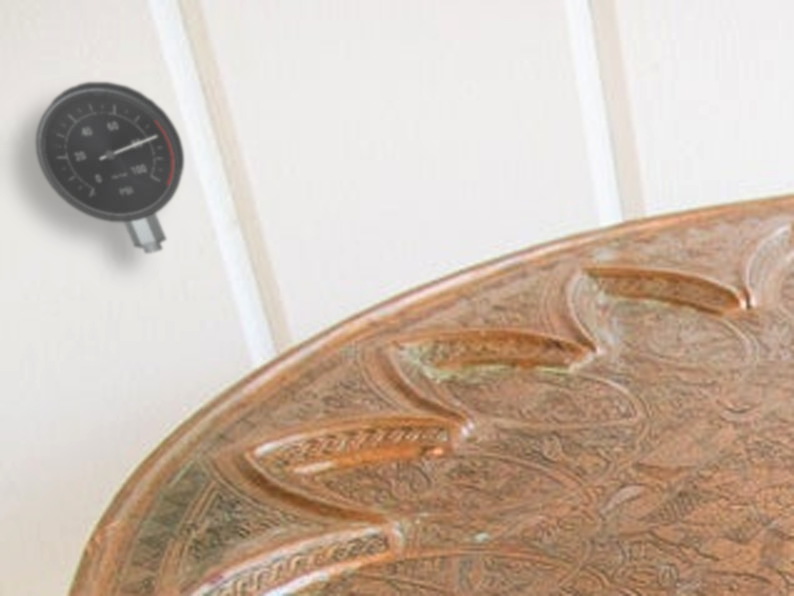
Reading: 80; psi
